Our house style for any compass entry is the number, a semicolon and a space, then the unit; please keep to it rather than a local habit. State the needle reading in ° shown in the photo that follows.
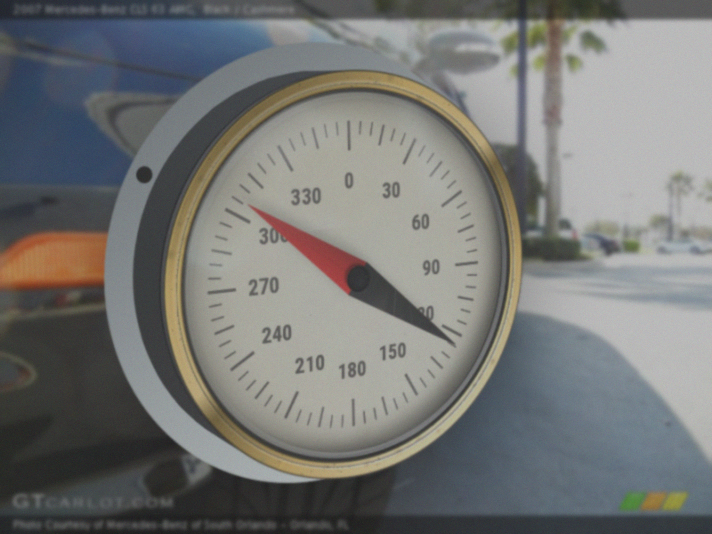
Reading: 305; °
